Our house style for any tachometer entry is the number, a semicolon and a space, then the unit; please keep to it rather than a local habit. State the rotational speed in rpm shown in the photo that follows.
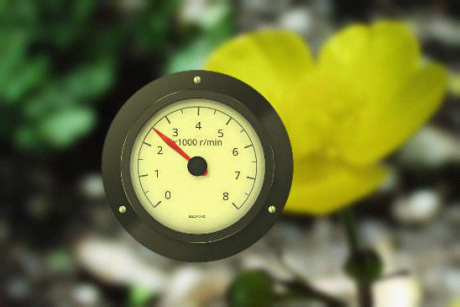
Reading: 2500; rpm
